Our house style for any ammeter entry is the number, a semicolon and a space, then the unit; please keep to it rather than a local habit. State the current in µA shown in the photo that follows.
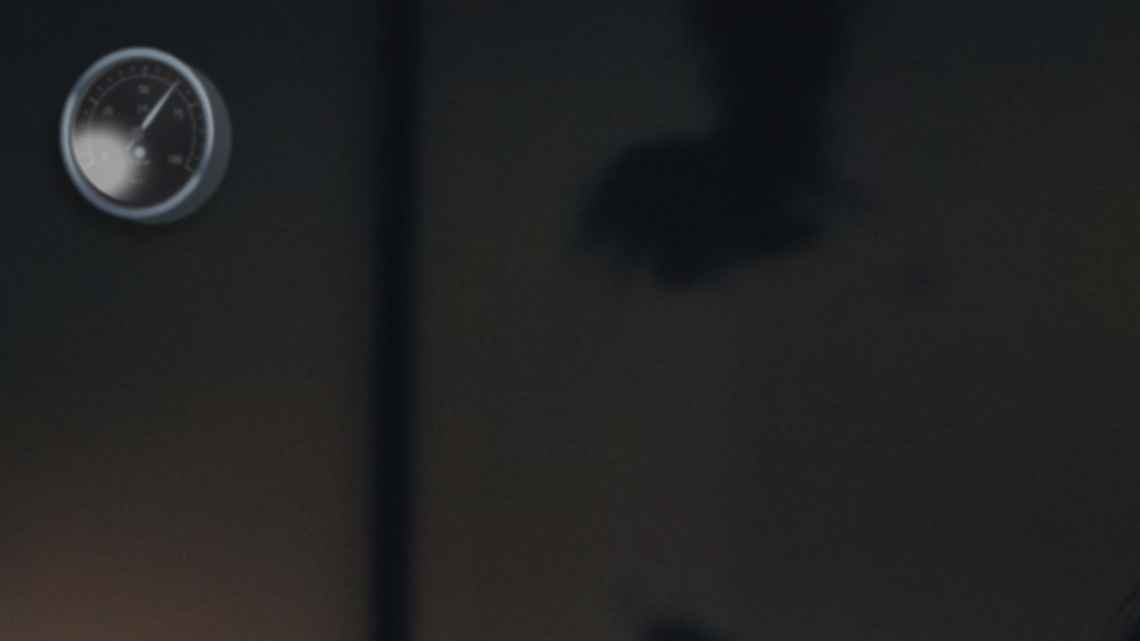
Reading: 65; µA
